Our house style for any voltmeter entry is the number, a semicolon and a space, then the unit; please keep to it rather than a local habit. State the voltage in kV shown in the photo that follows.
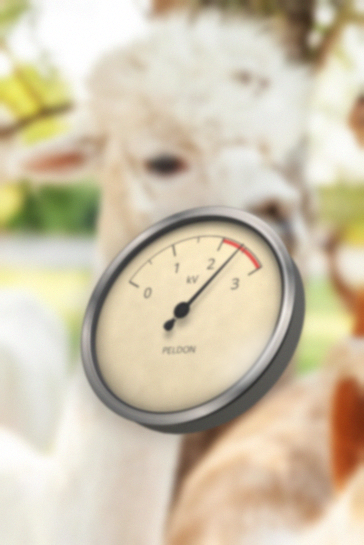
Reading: 2.5; kV
